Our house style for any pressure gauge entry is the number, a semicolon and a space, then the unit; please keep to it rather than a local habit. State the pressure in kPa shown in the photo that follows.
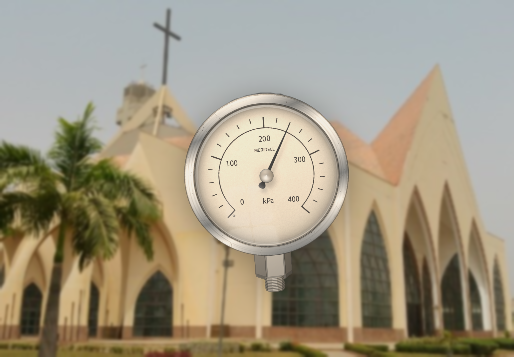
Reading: 240; kPa
